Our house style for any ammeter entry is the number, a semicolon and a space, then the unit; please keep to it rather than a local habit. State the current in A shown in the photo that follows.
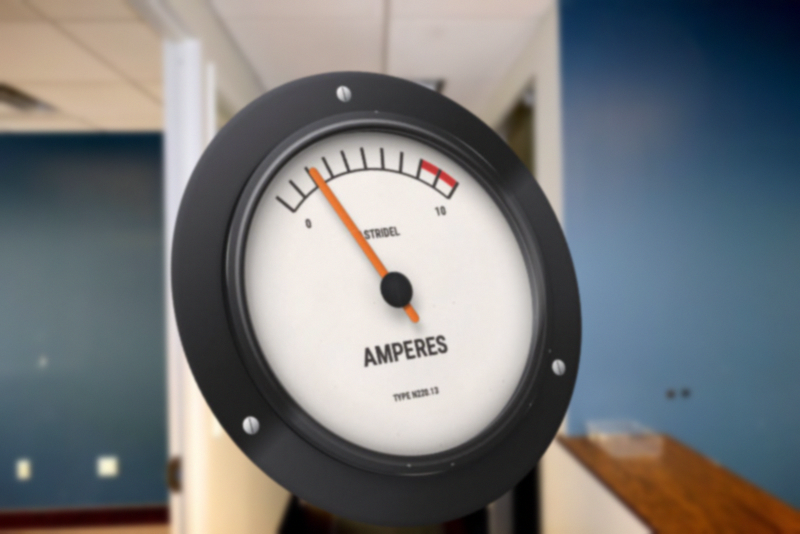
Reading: 2; A
